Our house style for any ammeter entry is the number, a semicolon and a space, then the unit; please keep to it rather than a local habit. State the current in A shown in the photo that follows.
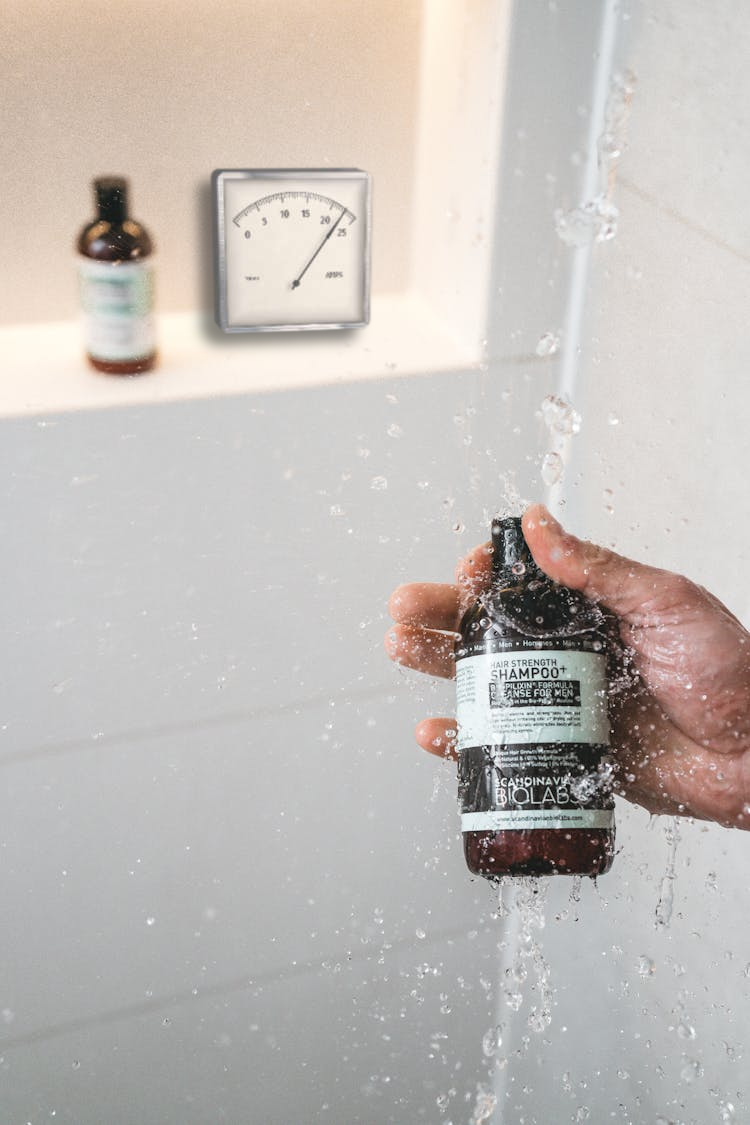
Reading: 22.5; A
